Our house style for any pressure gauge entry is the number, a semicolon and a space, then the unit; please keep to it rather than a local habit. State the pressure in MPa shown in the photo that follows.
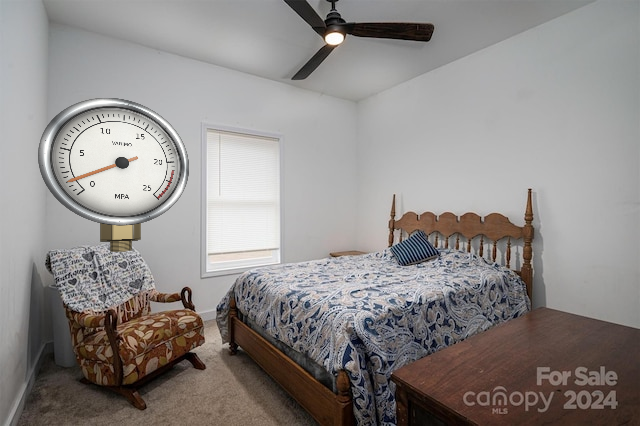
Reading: 1.5; MPa
